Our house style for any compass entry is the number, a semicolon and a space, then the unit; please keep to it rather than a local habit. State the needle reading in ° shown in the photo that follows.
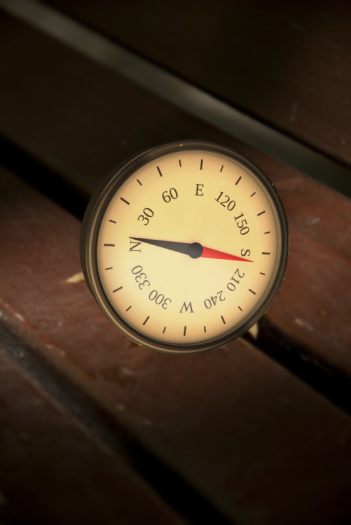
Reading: 187.5; °
